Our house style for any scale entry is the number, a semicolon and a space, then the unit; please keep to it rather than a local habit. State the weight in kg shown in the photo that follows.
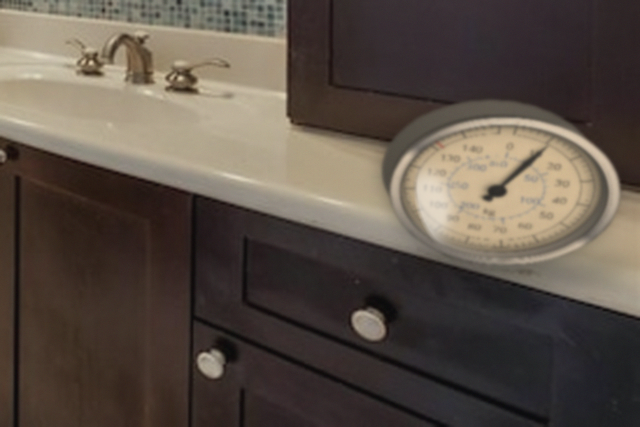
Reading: 10; kg
